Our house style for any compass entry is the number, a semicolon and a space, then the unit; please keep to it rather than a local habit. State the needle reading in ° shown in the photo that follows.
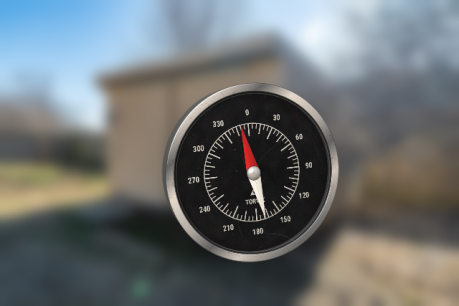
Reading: 350; °
